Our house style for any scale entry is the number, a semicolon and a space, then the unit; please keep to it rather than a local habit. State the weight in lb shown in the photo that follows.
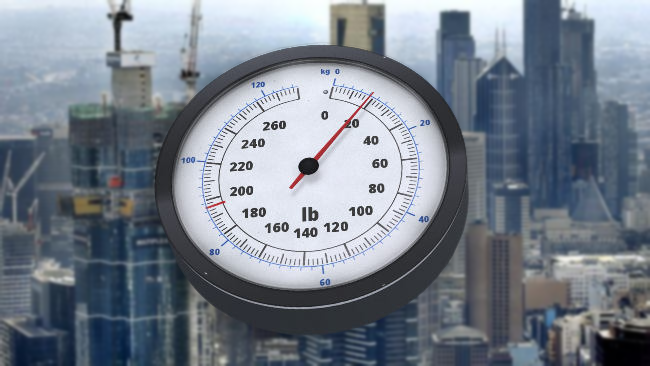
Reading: 20; lb
